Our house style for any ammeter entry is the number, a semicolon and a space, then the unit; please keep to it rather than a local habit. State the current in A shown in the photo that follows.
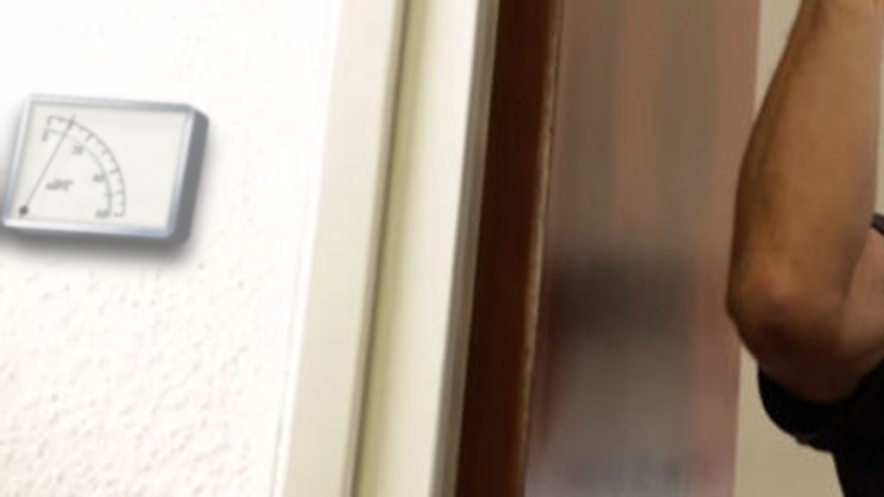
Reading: 10; A
